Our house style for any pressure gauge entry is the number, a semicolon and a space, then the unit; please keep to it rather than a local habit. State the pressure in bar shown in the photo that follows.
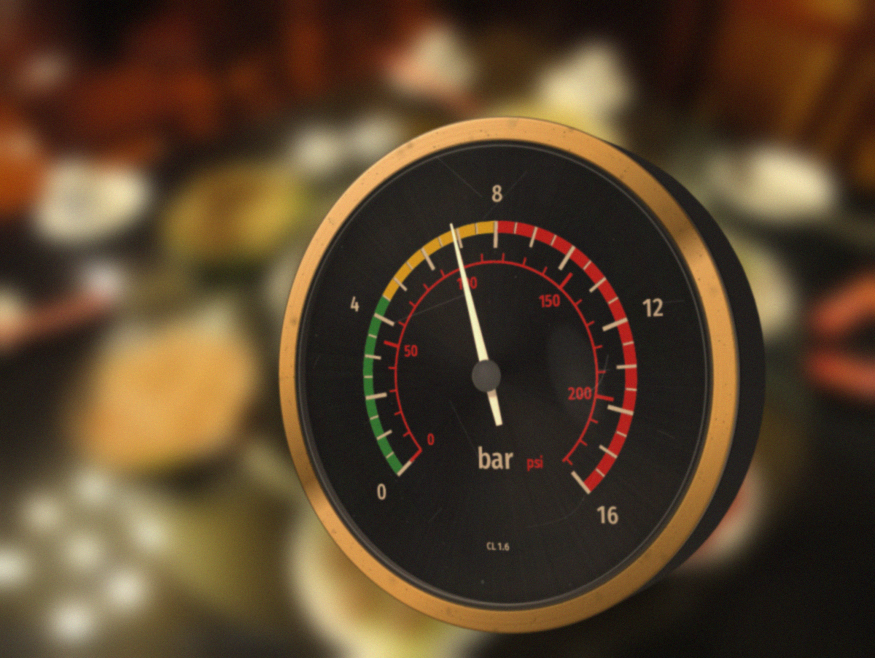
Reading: 7; bar
